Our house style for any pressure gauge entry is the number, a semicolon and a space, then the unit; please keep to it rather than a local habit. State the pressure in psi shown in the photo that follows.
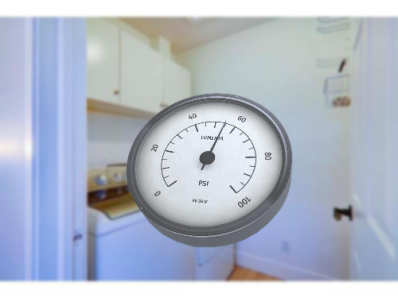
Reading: 55; psi
